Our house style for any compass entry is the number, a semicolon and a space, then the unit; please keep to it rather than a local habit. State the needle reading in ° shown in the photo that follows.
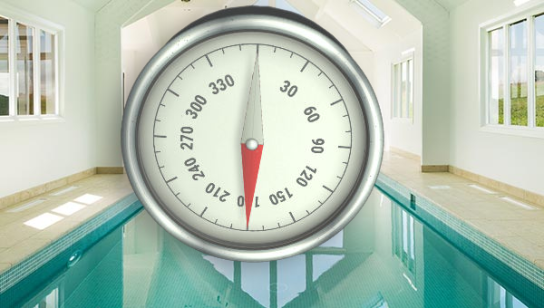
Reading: 180; °
